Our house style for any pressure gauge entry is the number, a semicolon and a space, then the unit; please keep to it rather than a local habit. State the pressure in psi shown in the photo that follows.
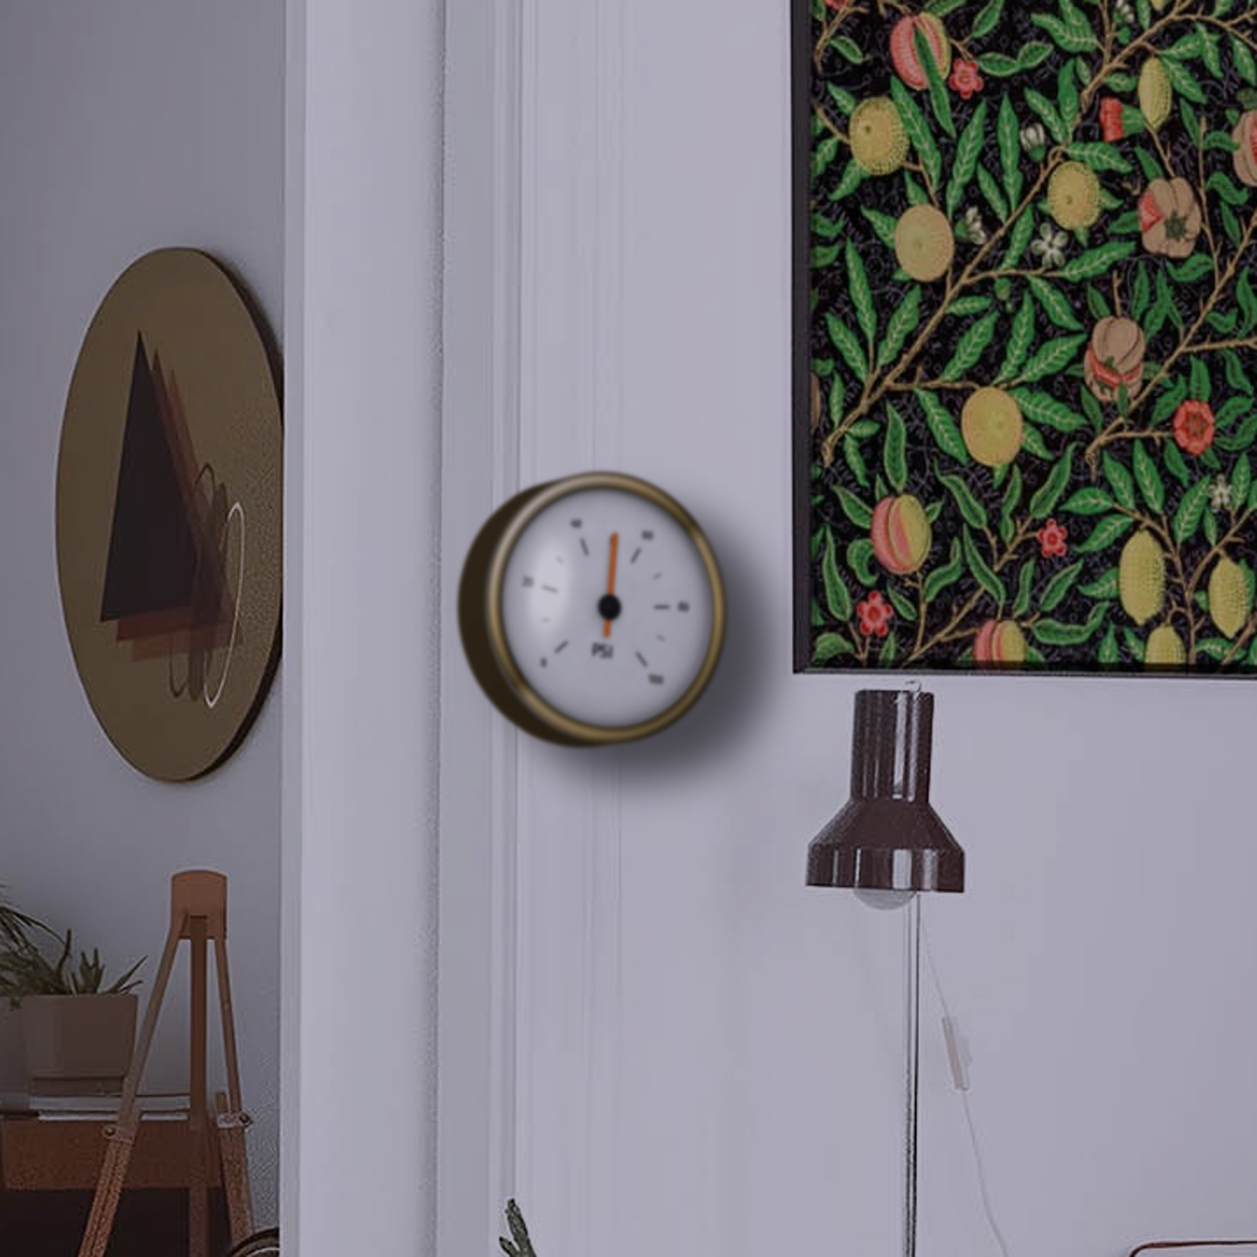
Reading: 50; psi
